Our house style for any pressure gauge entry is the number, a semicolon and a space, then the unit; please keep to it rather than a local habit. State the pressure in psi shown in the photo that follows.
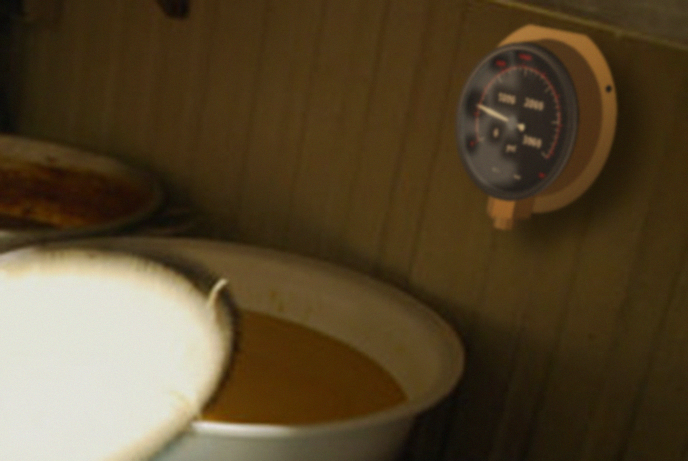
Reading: 500; psi
